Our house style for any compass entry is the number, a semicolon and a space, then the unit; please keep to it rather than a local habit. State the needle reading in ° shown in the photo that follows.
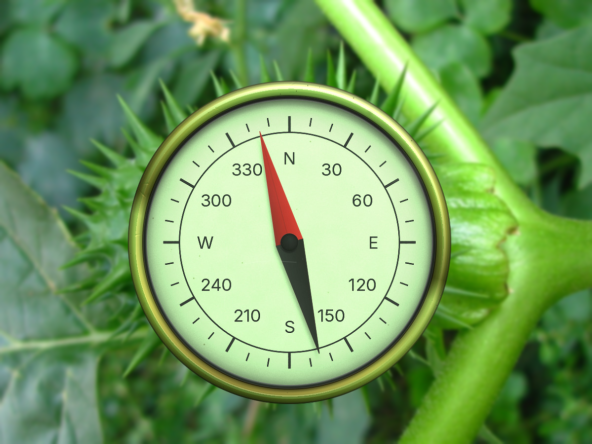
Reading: 345; °
